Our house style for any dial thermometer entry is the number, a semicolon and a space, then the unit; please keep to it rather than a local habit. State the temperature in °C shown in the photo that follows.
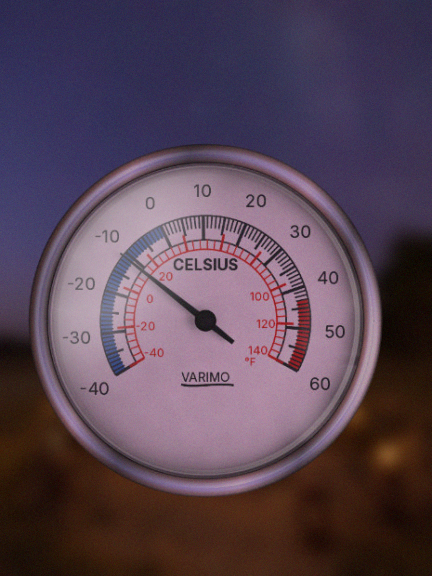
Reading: -11; °C
